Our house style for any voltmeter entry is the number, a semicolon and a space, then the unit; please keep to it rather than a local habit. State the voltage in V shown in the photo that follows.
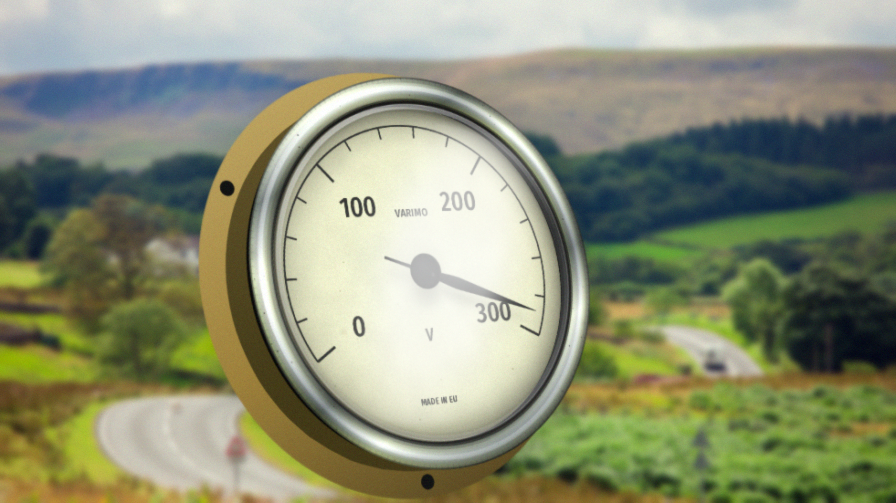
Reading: 290; V
